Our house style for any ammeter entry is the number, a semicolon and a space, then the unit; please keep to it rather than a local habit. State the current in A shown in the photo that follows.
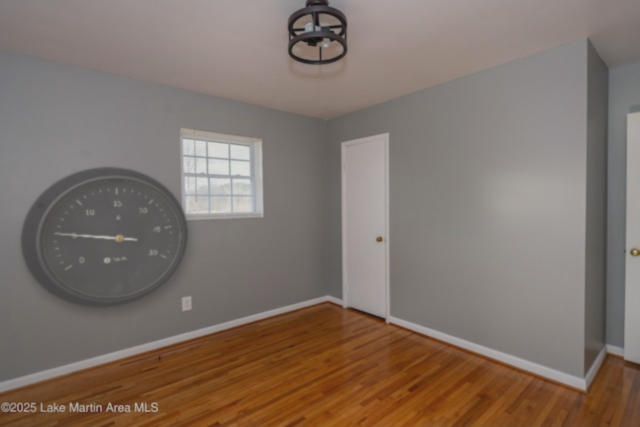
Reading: 5; A
